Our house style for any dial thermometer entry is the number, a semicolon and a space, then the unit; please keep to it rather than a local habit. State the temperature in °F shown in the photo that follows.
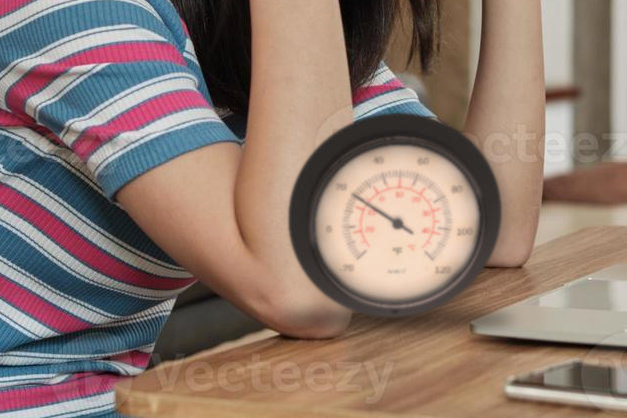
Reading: 20; °F
